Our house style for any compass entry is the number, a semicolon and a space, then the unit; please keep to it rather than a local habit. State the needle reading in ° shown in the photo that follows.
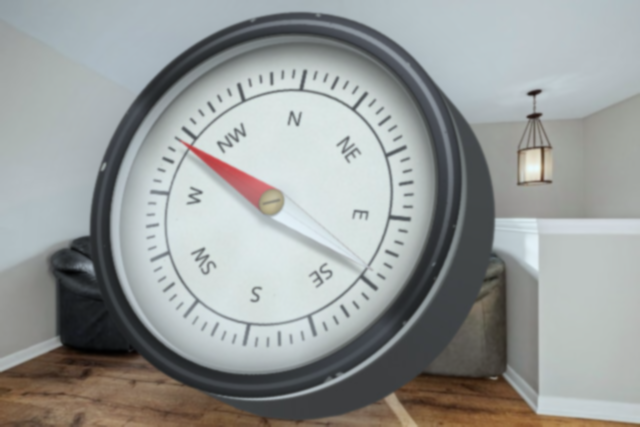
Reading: 295; °
